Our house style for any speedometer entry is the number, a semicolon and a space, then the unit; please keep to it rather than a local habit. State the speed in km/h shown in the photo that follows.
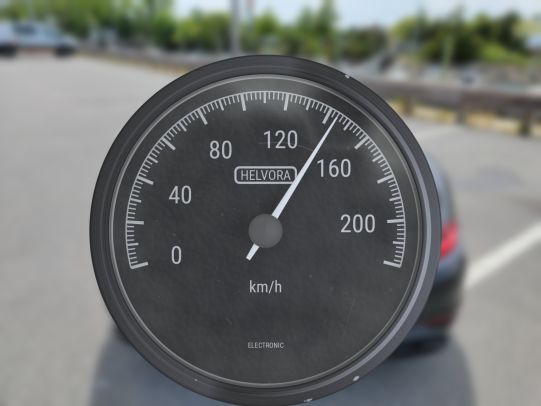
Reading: 144; km/h
